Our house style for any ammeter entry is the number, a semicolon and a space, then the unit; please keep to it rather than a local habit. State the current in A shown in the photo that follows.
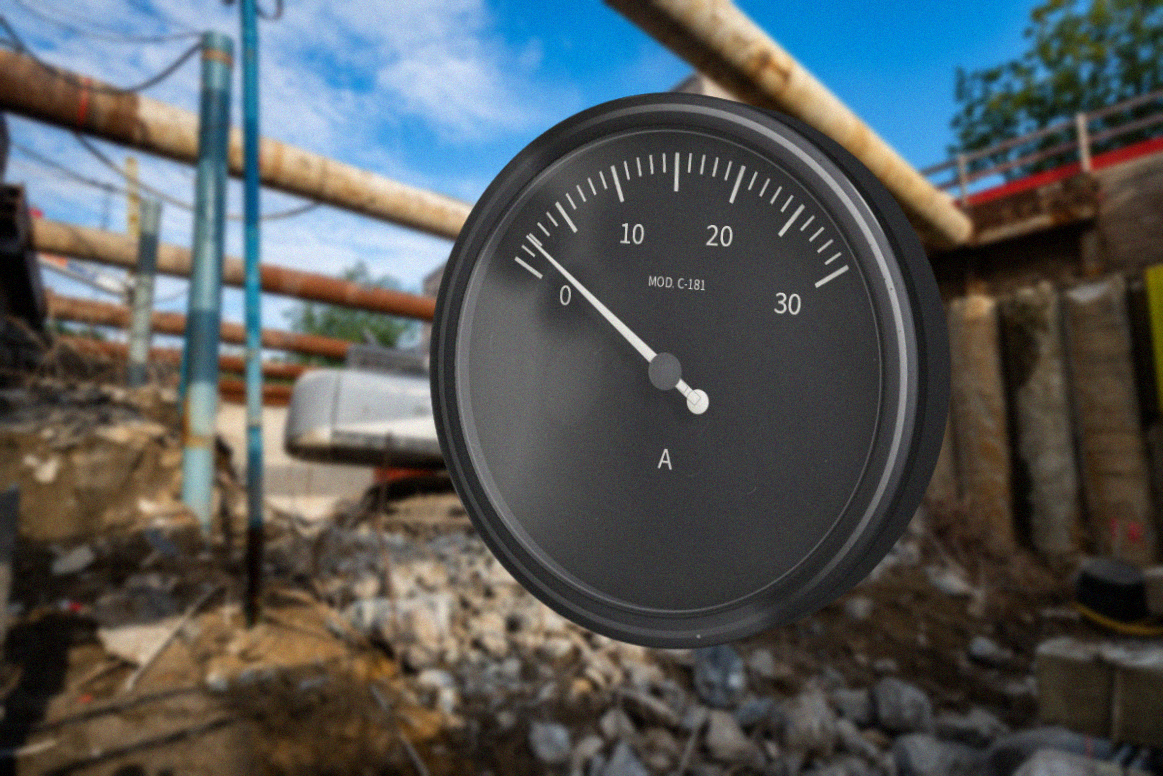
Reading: 2; A
